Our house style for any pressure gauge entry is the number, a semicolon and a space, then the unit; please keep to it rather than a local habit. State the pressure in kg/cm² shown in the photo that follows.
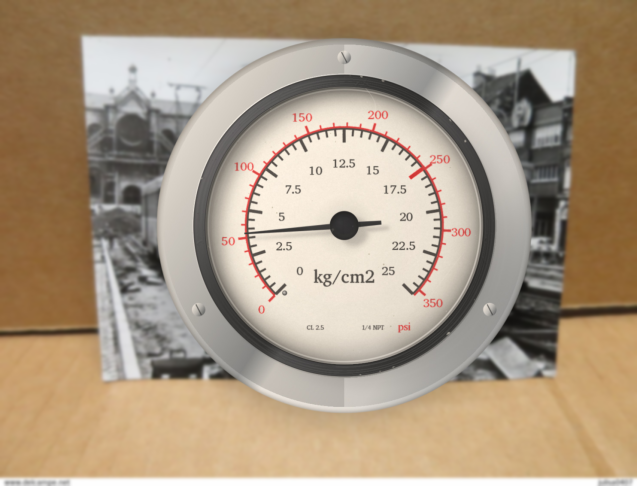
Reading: 3.75; kg/cm²
